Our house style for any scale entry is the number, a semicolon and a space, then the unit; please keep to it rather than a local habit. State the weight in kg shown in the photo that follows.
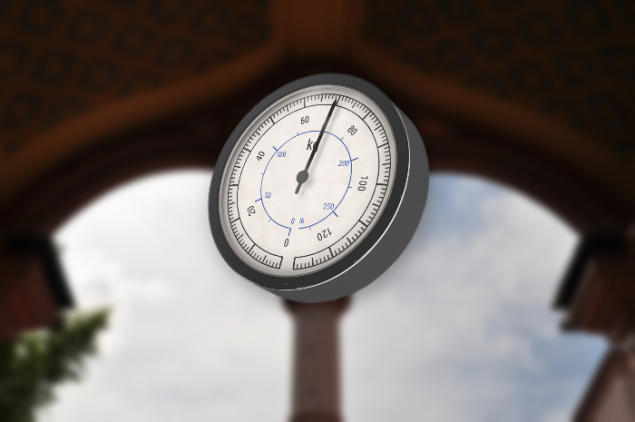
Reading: 70; kg
